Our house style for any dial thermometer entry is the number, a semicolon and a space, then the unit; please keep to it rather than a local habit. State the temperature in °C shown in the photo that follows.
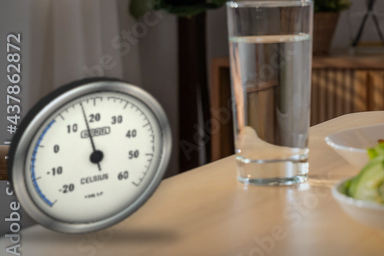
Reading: 16; °C
